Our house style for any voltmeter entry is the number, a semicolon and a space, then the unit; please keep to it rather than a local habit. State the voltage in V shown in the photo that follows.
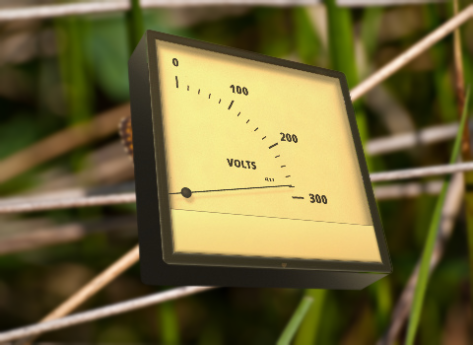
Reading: 280; V
